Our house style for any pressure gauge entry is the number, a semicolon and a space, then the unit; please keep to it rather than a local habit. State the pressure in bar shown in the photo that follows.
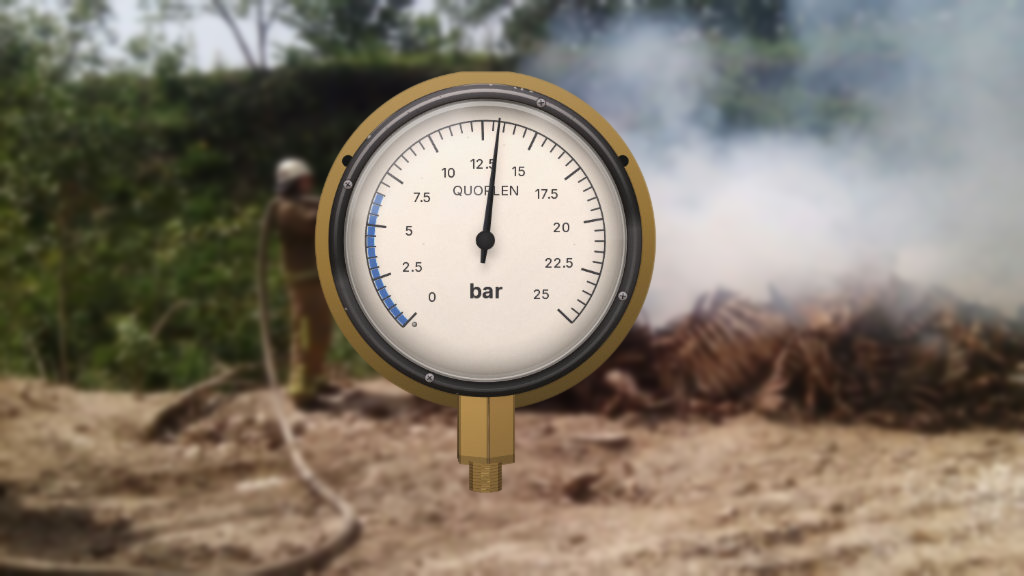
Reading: 13.25; bar
